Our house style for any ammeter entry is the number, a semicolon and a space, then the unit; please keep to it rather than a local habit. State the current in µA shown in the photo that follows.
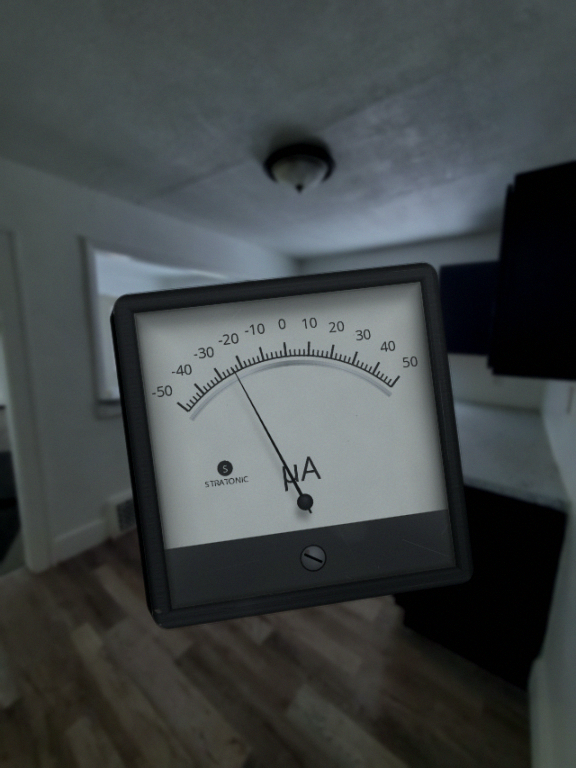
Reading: -24; µA
